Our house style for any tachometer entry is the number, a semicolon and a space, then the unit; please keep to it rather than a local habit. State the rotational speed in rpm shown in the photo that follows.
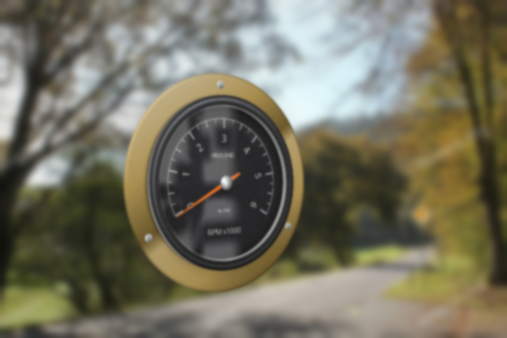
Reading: 0; rpm
